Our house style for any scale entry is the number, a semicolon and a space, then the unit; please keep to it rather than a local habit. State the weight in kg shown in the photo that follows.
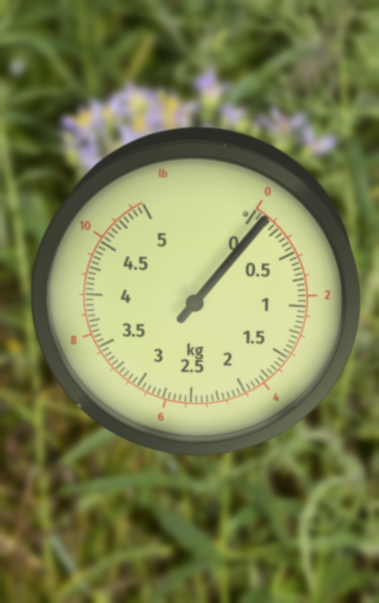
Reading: 0.1; kg
